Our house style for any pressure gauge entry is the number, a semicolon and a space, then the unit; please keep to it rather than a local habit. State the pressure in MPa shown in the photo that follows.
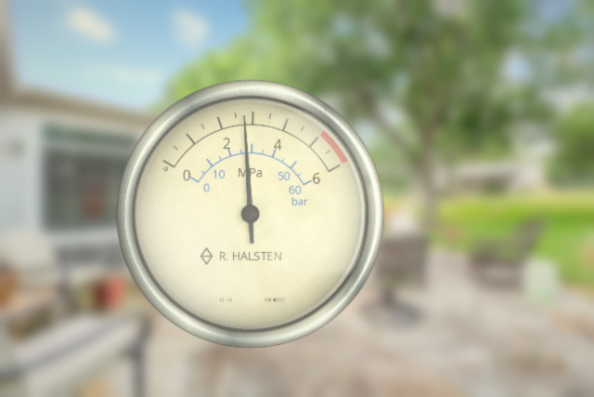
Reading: 2.75; MPa
